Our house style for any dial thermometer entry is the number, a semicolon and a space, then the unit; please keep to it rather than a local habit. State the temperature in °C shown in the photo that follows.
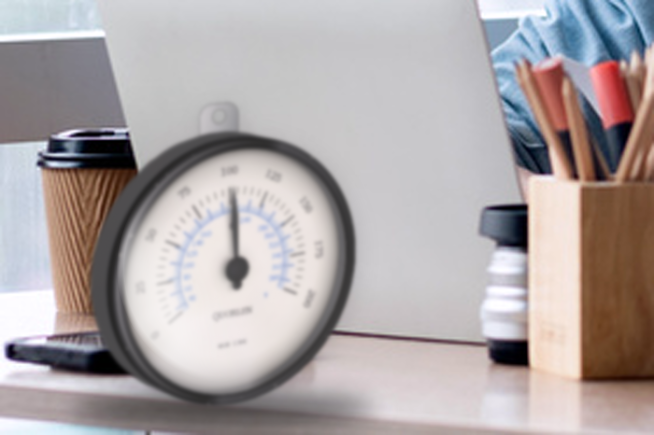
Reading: 100; °C
